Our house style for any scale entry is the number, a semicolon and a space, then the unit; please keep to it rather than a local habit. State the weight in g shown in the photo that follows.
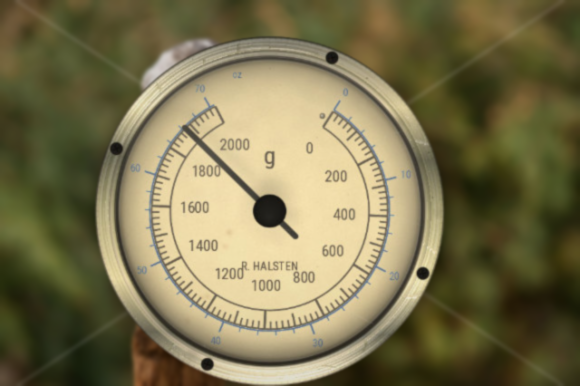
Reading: 1880; g
